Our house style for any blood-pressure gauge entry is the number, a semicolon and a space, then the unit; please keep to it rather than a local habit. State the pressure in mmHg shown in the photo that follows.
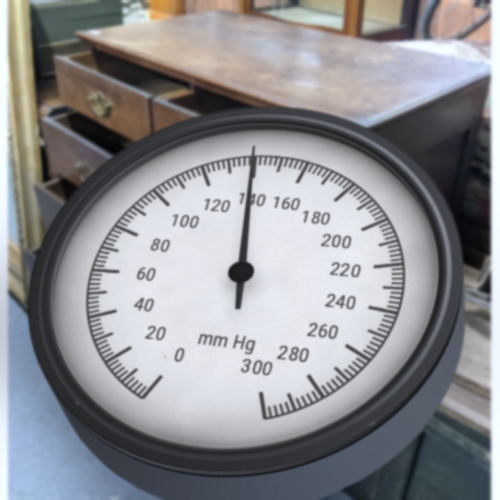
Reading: 140; mmHg
